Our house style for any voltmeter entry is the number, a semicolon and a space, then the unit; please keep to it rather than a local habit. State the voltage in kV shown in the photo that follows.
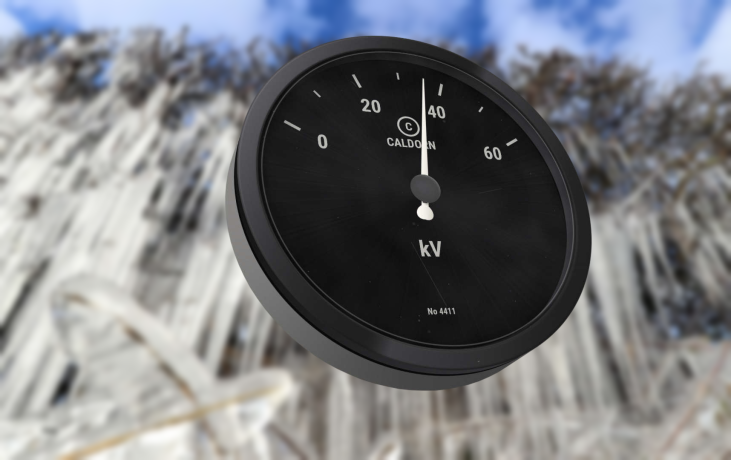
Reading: 35; kV
